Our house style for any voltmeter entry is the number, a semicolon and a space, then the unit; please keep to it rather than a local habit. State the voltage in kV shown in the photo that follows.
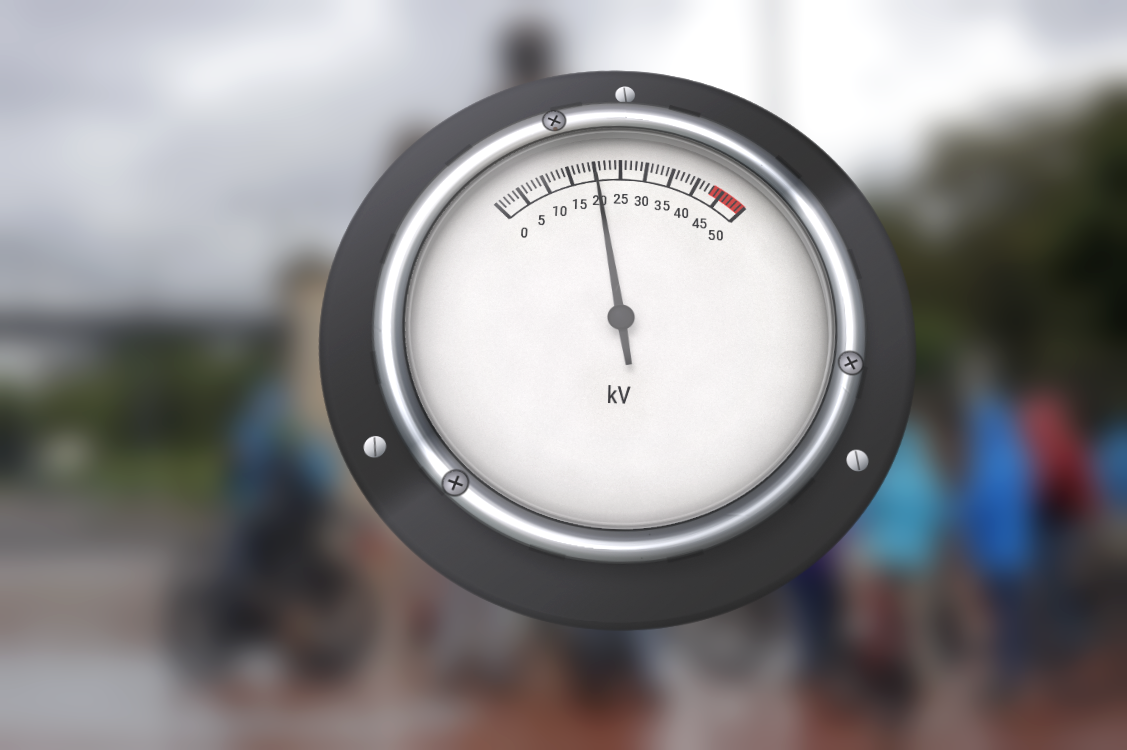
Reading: 20; kV
